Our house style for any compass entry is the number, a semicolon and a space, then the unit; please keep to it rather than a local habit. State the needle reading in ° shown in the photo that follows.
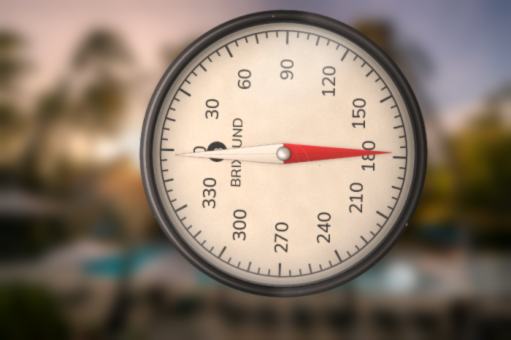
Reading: 177.5; °
